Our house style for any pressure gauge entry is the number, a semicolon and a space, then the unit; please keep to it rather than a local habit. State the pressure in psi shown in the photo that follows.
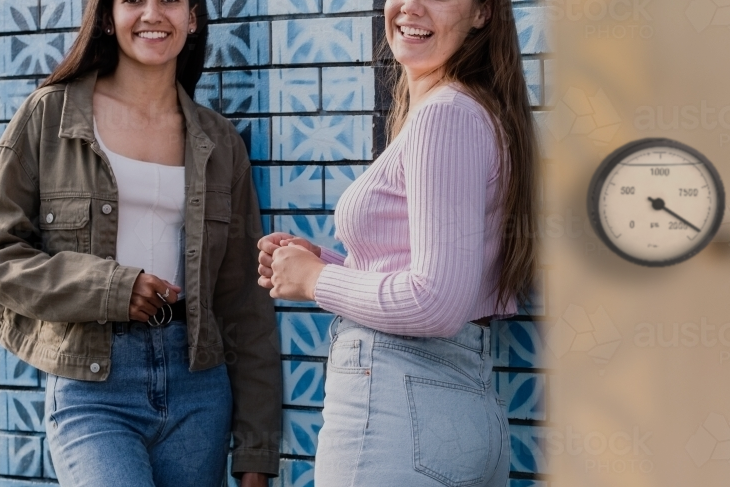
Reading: 1900; psi
